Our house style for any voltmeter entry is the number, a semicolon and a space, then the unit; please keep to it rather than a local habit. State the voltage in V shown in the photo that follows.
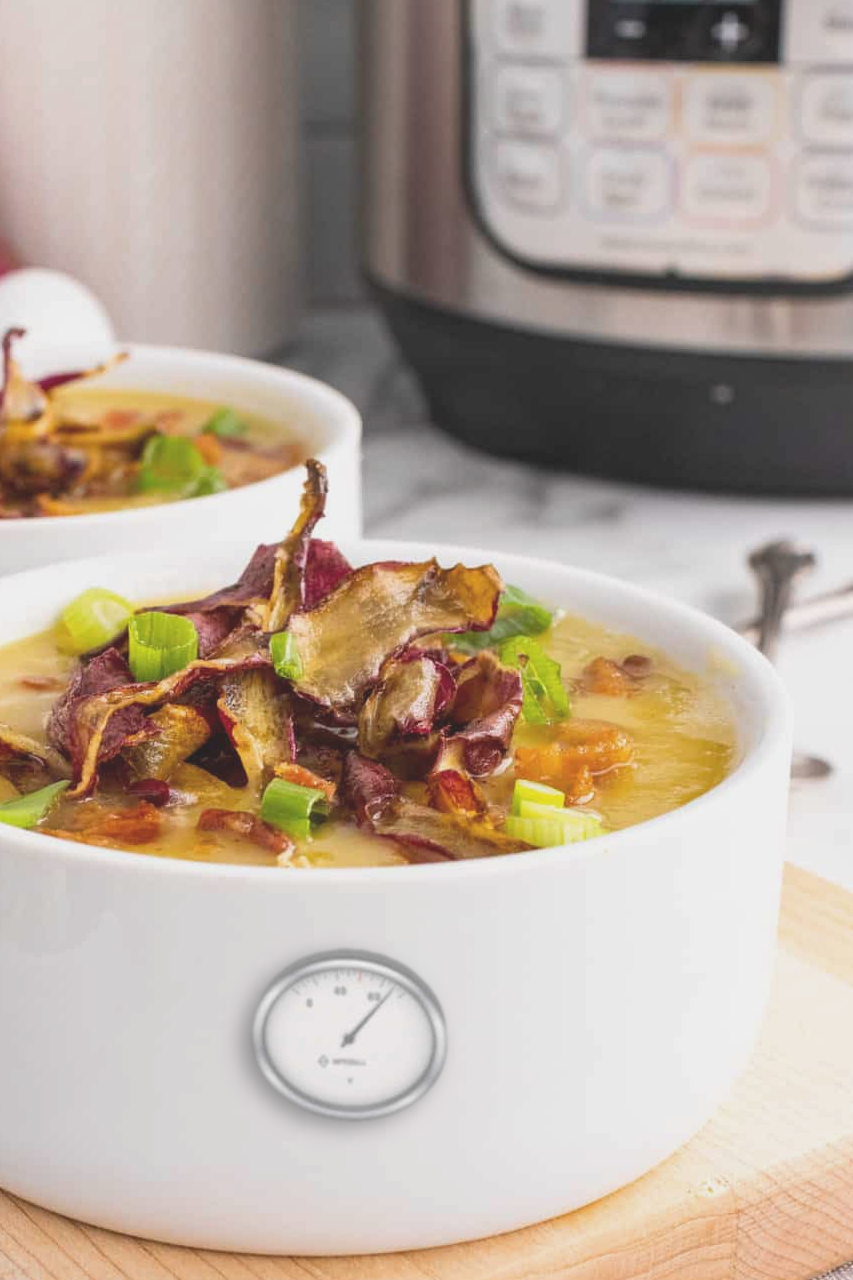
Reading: 90; V
